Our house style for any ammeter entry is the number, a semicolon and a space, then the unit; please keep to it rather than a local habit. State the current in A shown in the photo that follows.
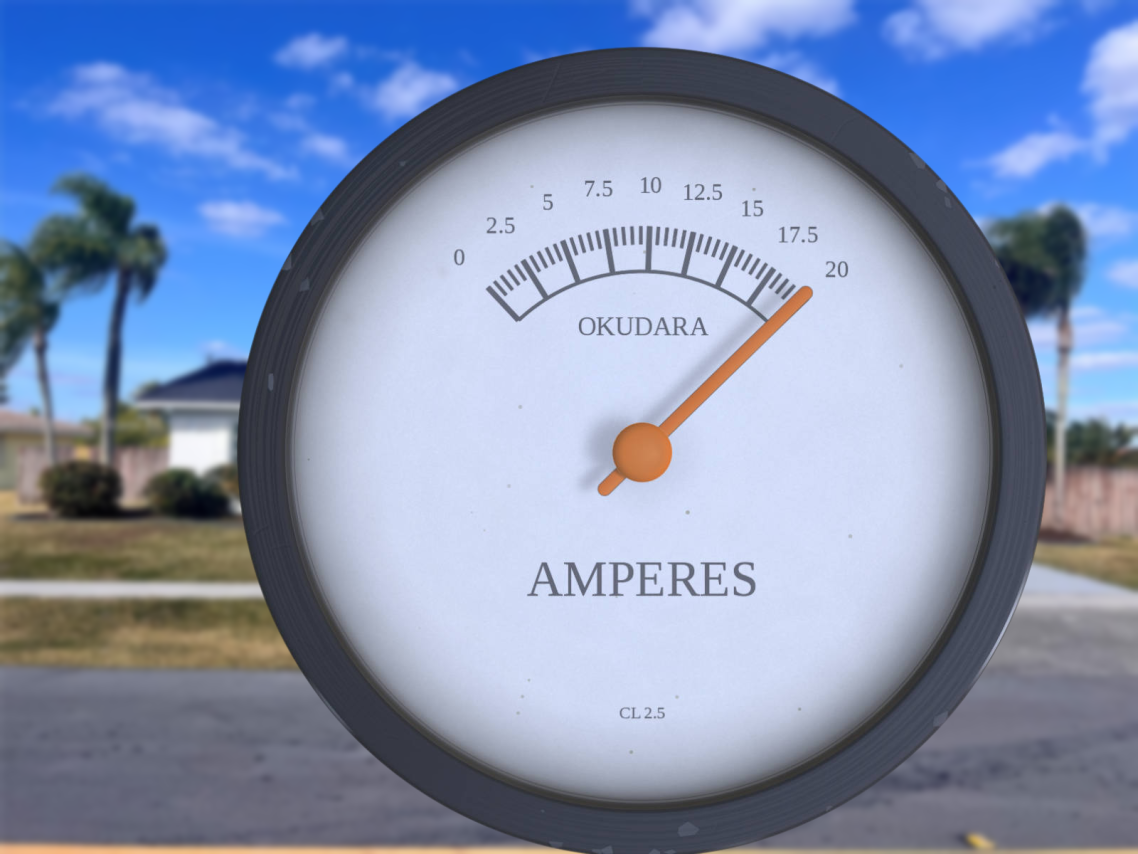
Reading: 19.75; A
